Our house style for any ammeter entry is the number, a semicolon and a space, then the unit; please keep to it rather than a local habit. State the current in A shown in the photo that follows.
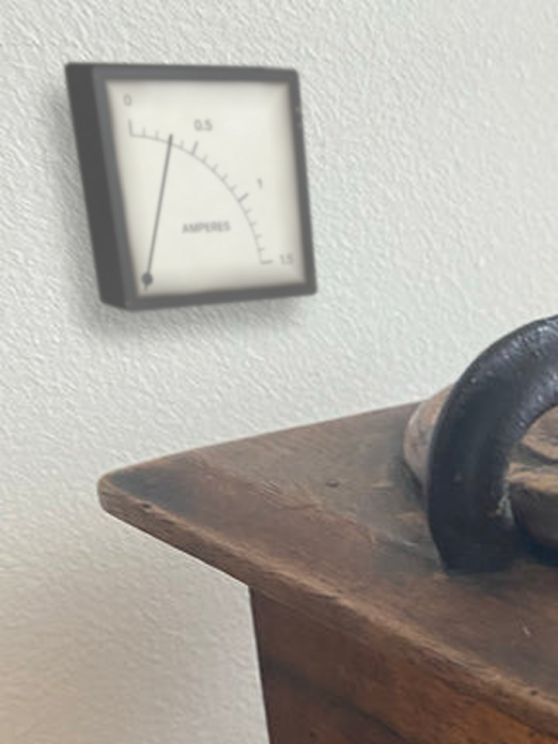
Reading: 0.3; A
